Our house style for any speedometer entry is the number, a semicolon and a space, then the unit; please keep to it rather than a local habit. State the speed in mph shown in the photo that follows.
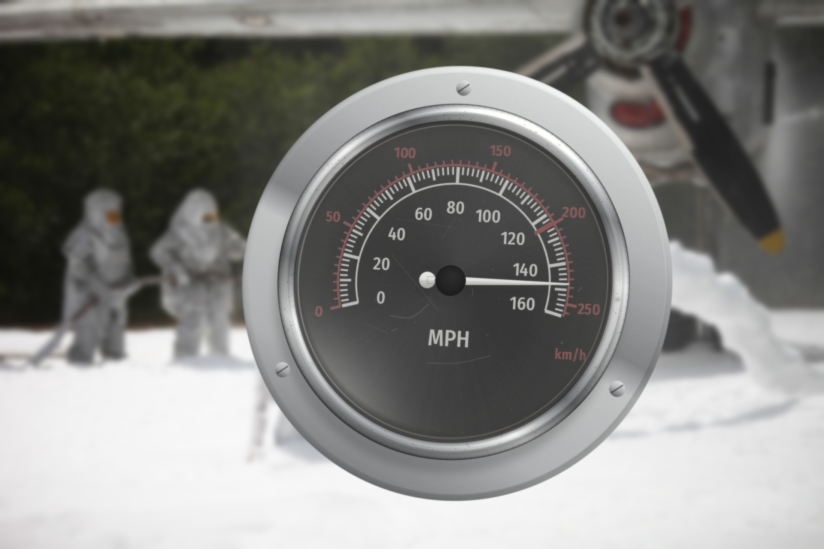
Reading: 148; mph
